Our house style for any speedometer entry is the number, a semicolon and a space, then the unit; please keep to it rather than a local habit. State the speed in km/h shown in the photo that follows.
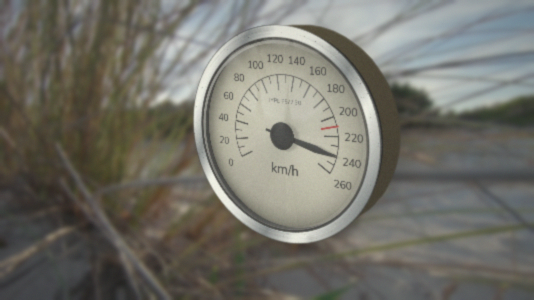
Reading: 240; km/h
